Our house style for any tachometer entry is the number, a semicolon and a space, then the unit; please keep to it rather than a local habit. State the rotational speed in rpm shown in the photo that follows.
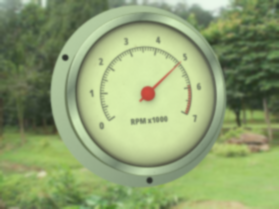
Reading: 5000; rpm
